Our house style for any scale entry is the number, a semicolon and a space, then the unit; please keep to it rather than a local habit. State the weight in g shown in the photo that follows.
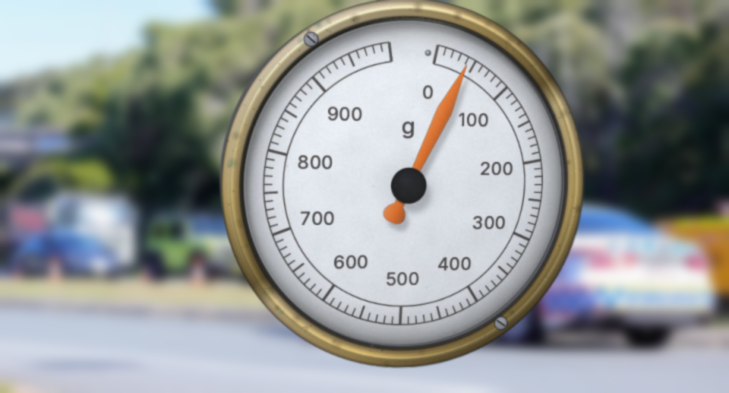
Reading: 40; g
